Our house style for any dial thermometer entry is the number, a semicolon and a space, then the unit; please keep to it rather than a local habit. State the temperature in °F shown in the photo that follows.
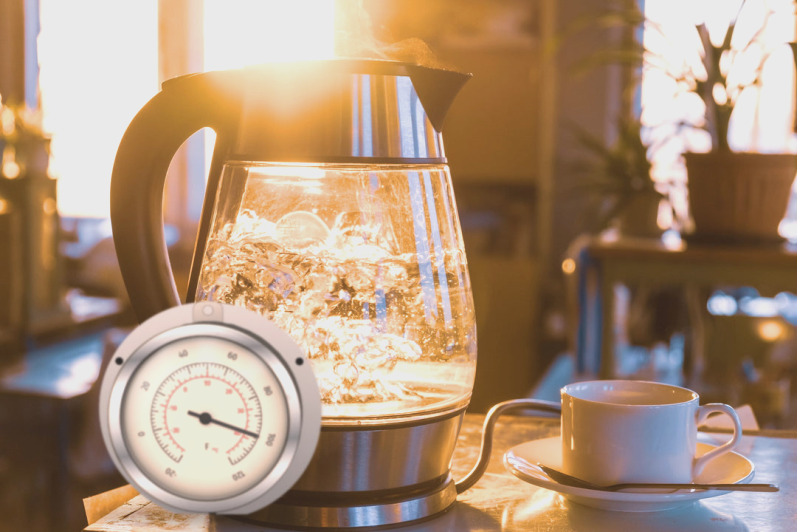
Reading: 100; °F
